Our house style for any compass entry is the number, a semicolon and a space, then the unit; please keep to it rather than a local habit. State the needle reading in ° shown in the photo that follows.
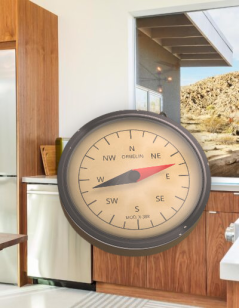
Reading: 75; °
